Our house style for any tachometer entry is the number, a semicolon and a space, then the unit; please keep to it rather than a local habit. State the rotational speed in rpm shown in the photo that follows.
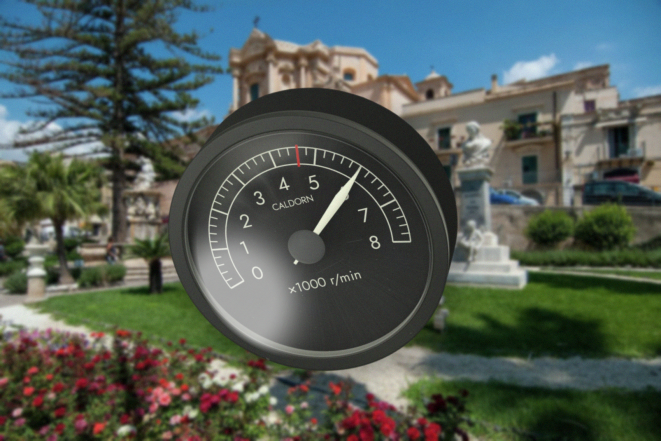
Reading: 6000; rpm
